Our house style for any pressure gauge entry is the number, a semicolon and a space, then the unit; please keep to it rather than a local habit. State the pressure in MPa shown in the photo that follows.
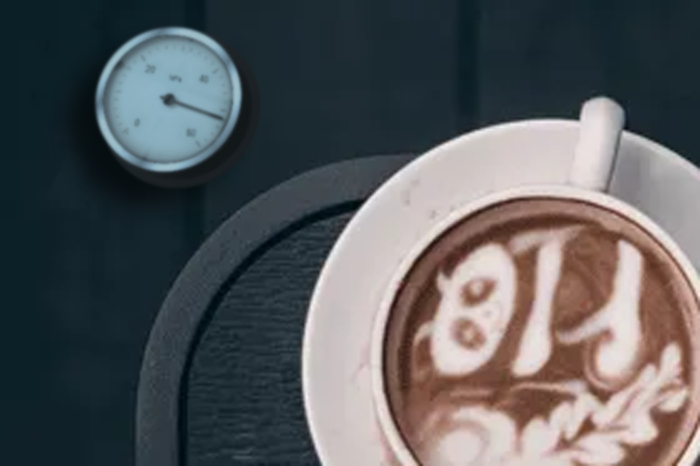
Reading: 52; MPa
